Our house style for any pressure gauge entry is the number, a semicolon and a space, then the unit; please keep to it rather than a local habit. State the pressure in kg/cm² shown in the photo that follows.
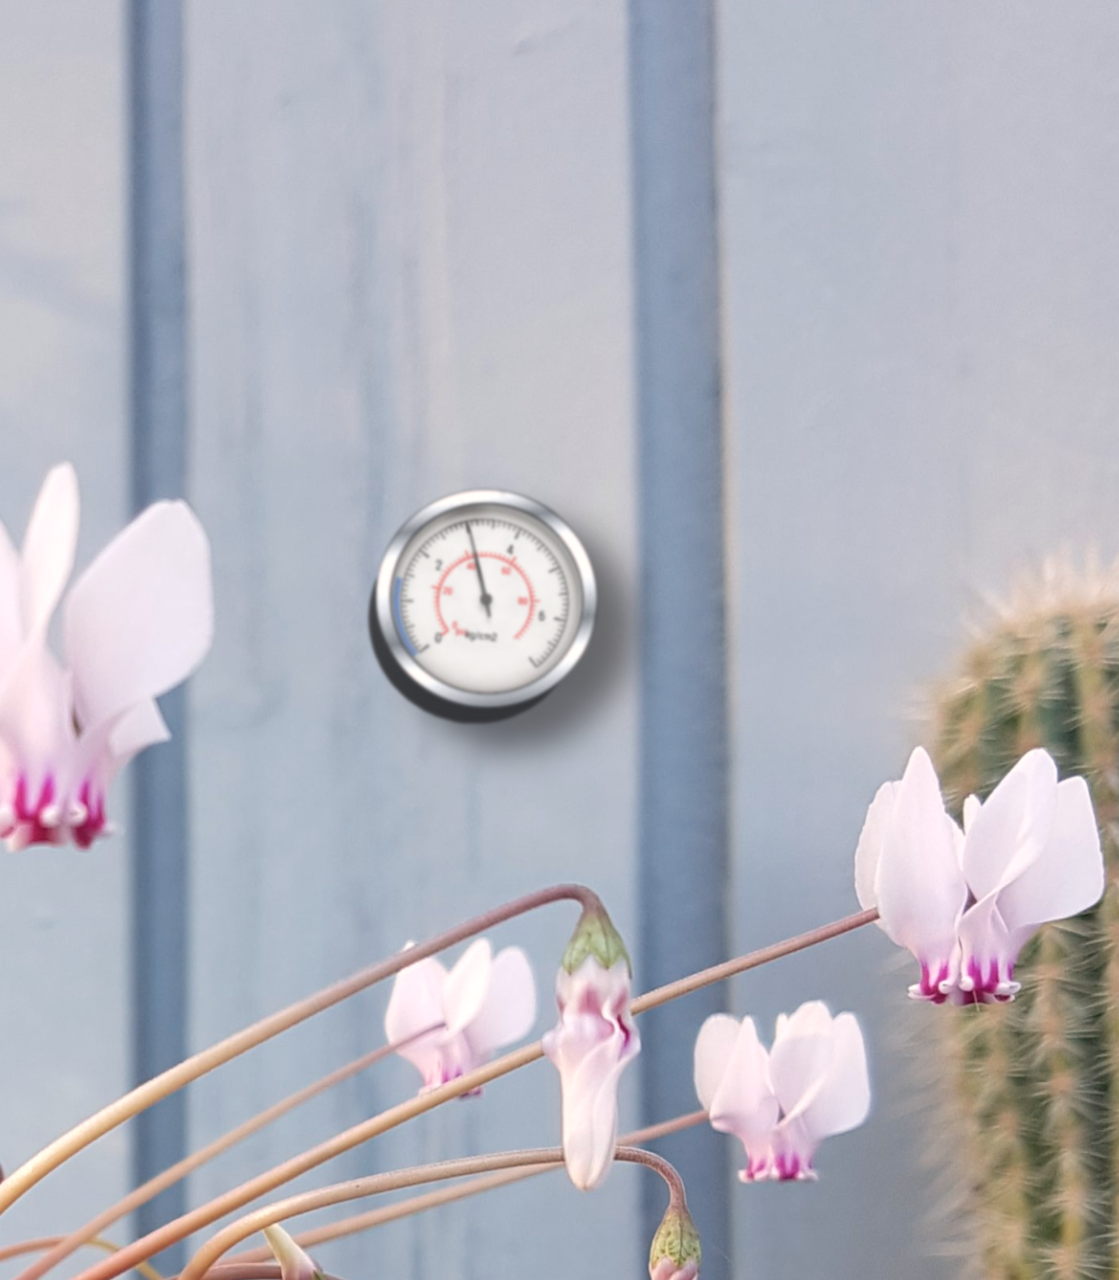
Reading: 3; kg/cm²
